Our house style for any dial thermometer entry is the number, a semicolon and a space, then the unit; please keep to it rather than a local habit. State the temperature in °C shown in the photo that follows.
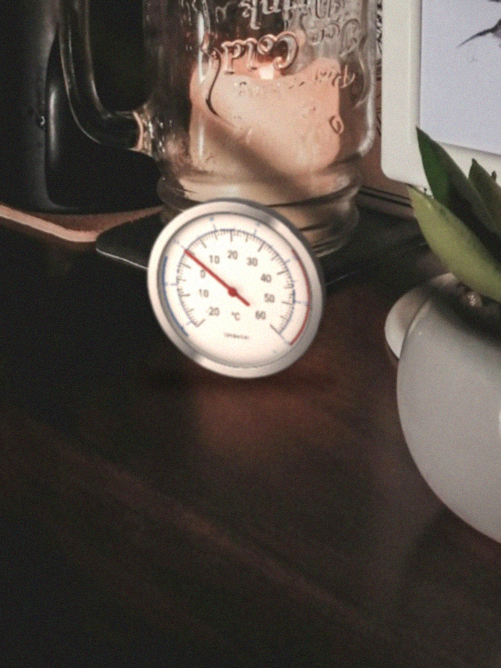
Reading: 5; °C
